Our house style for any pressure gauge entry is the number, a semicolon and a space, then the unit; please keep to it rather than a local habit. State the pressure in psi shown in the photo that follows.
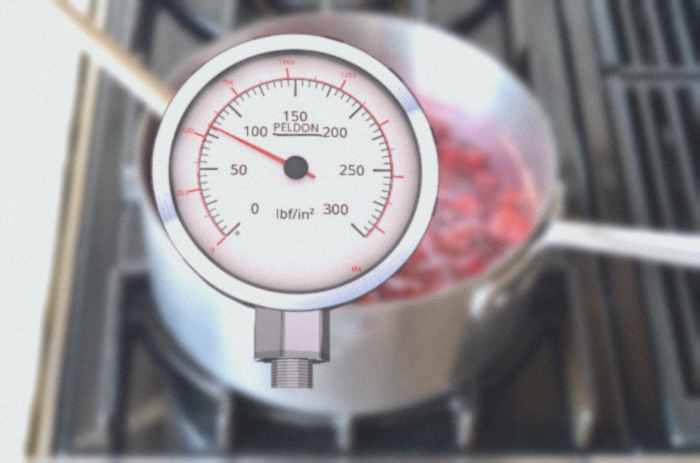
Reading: 80; psi
